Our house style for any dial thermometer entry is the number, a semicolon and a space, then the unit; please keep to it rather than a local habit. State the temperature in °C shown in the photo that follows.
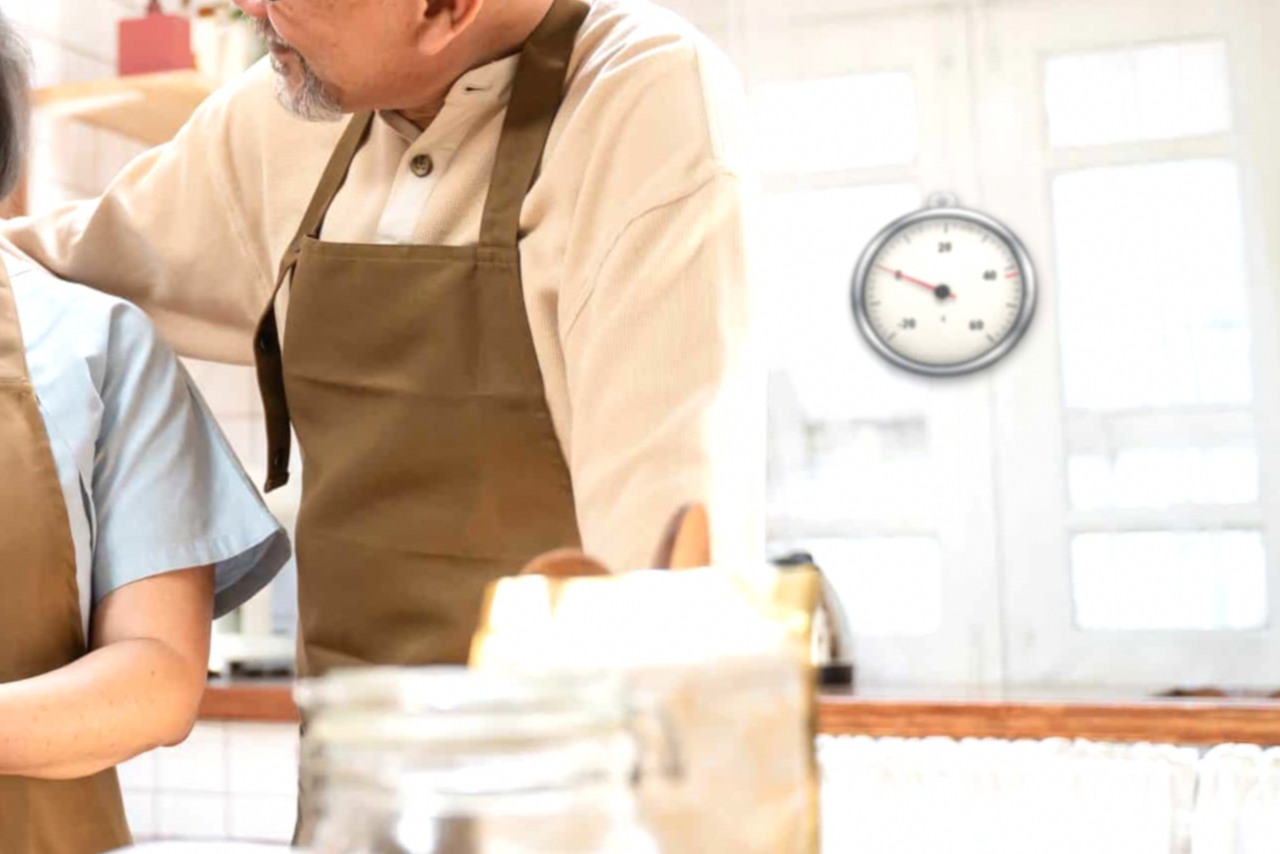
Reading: 0; °C
